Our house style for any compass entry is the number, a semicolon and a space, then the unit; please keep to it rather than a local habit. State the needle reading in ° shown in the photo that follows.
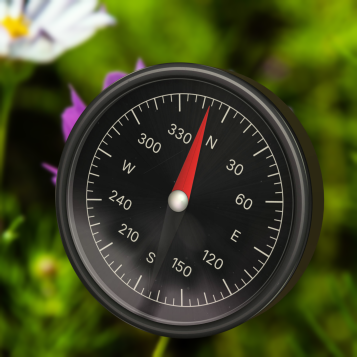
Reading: 350; °
